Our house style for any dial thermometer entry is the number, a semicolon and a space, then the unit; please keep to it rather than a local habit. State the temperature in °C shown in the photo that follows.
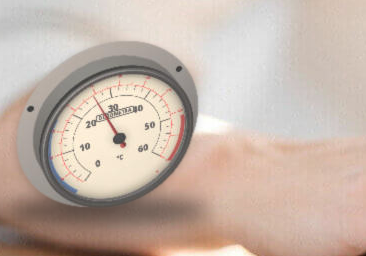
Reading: 26; °C
